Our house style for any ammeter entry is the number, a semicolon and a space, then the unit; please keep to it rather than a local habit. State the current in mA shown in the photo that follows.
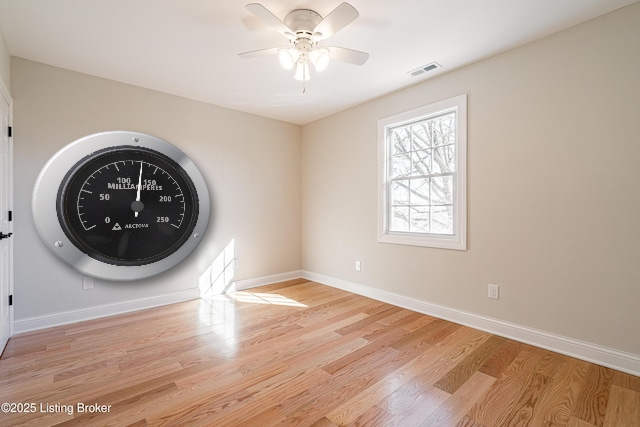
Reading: 130; mA
